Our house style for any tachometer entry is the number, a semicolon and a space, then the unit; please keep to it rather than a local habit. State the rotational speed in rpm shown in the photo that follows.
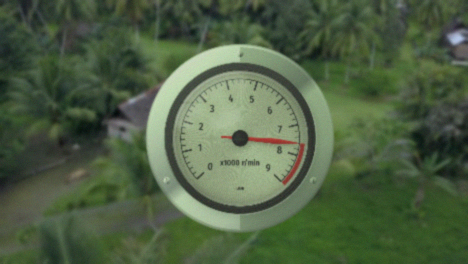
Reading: 7600; rpm
